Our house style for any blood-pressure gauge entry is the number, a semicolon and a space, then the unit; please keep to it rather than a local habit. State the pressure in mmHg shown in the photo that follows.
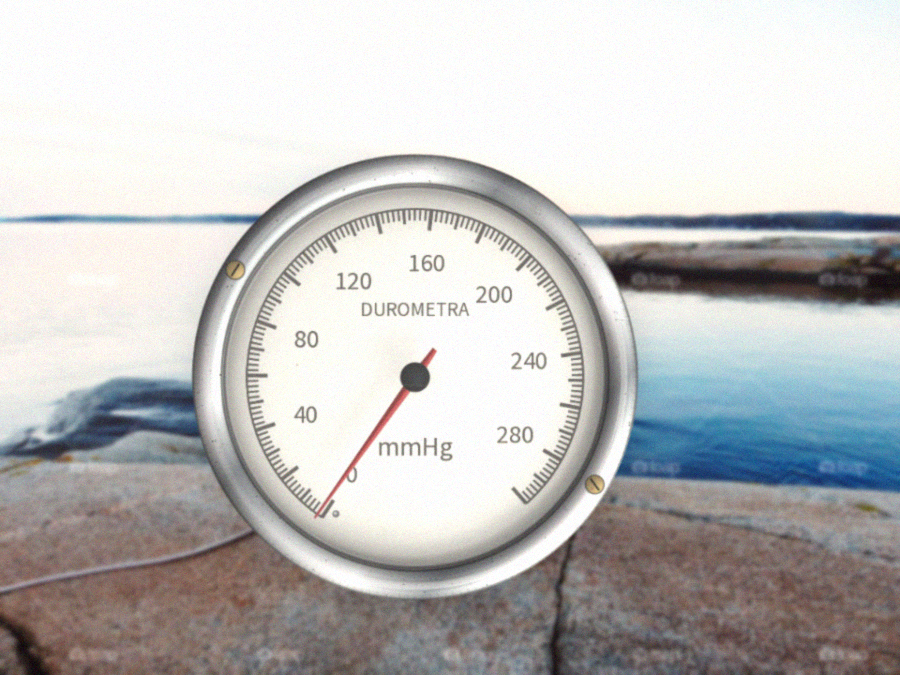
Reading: 2; mmHg
